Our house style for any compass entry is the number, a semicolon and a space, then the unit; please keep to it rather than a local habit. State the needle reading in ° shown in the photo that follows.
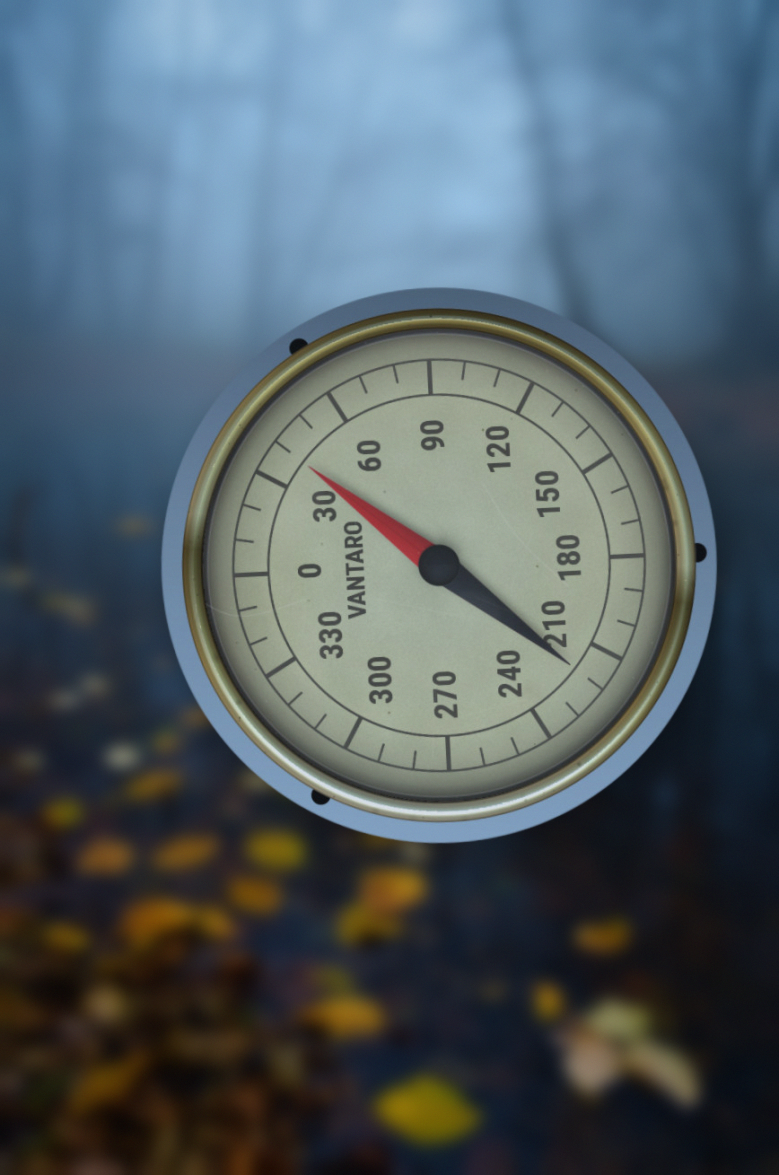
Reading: 40; °
